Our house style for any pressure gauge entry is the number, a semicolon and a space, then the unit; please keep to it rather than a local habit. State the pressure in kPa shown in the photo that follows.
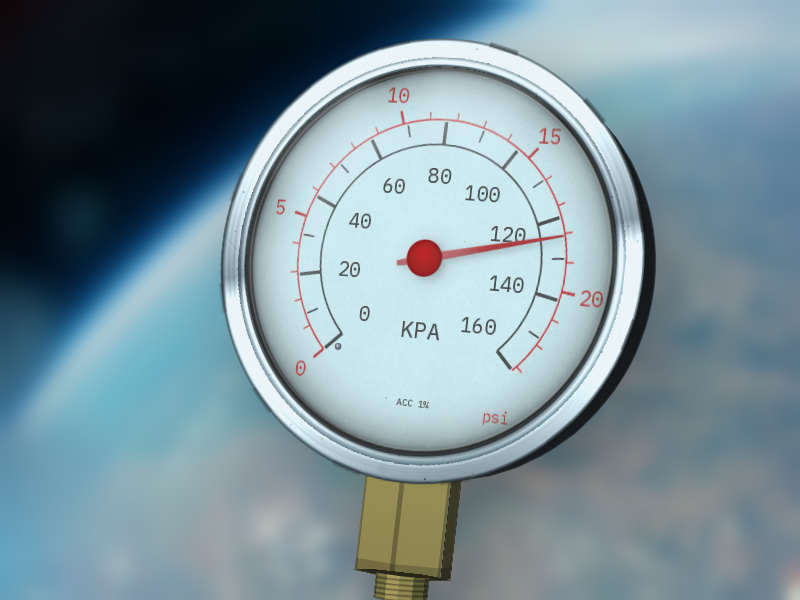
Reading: 125; kPa
